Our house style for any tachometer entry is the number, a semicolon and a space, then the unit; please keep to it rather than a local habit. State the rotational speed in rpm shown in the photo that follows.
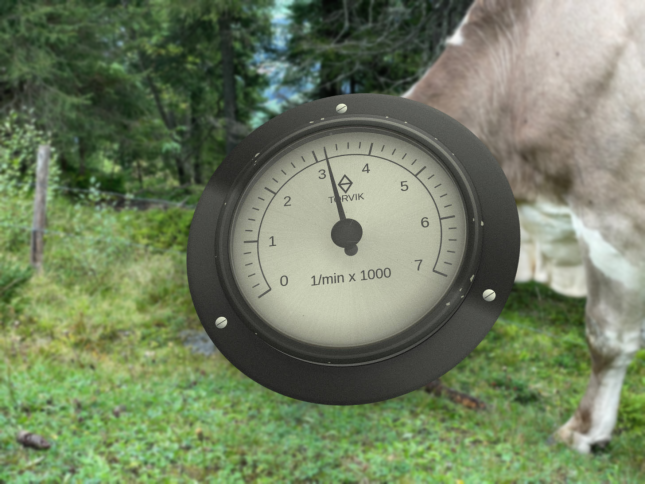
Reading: 3200; rpm
